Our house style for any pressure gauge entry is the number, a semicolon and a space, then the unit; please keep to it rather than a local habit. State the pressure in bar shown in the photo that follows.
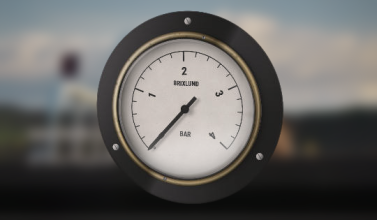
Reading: 0; bar
